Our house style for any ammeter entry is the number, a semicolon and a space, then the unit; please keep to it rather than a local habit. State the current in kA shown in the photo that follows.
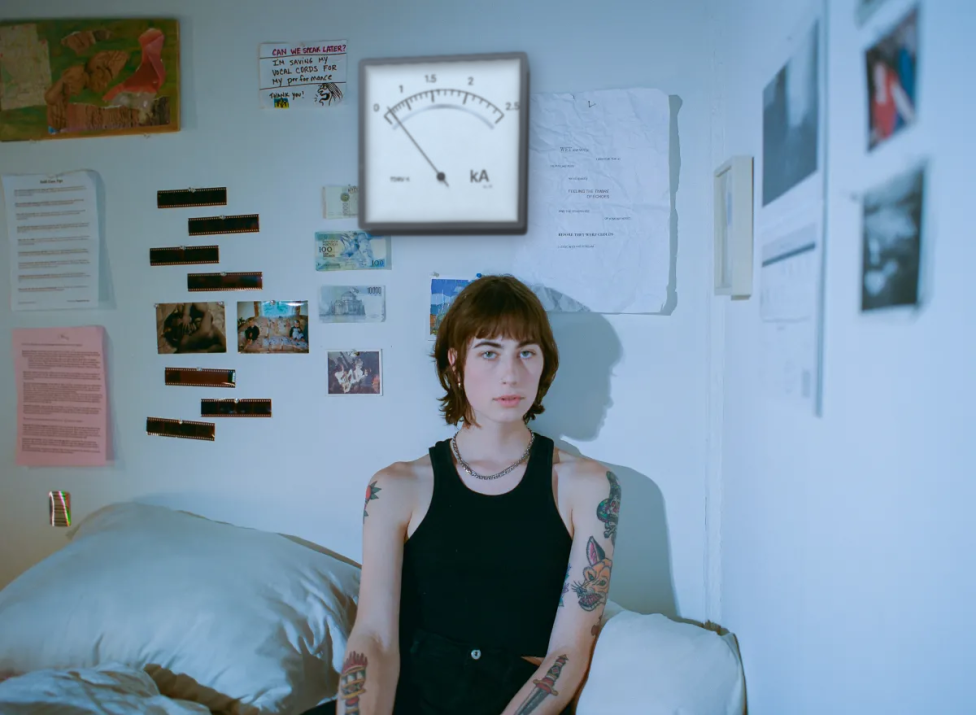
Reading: 0.5; kA
